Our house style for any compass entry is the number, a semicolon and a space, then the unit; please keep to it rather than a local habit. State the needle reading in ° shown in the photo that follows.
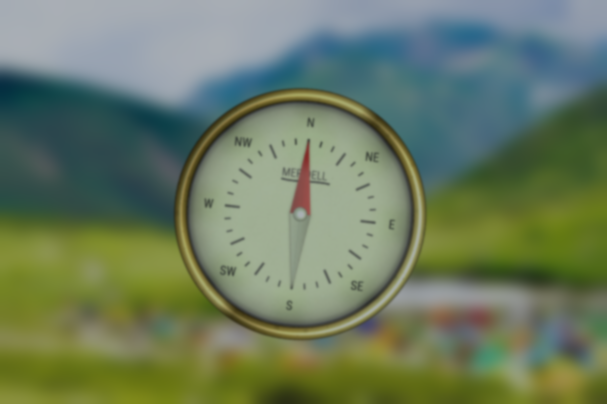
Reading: 0; °
